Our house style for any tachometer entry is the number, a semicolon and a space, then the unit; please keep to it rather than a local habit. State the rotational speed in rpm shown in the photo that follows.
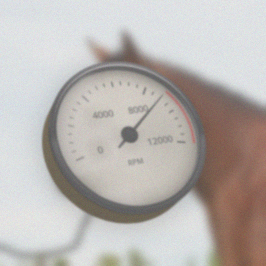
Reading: 9000; rpm
